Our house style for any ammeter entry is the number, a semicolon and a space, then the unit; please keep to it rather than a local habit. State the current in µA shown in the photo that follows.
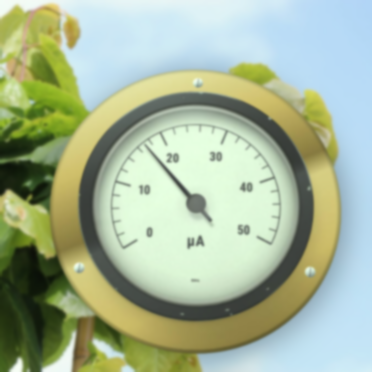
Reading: 17; µA
